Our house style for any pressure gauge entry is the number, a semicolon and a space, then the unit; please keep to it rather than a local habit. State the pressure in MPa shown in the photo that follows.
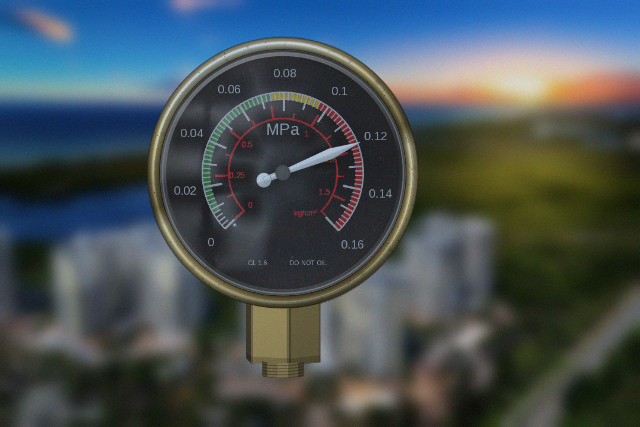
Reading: 0.12; MPa
